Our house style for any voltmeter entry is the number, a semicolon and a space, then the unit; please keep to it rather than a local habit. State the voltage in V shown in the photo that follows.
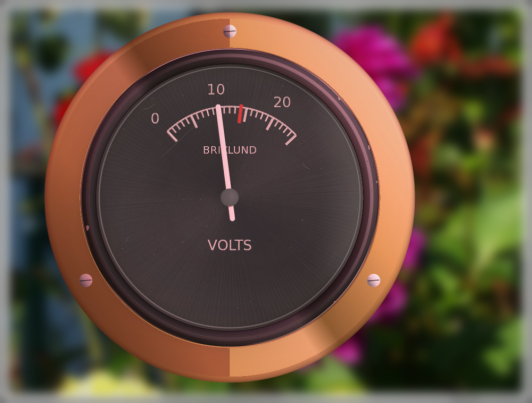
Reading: 10; V
